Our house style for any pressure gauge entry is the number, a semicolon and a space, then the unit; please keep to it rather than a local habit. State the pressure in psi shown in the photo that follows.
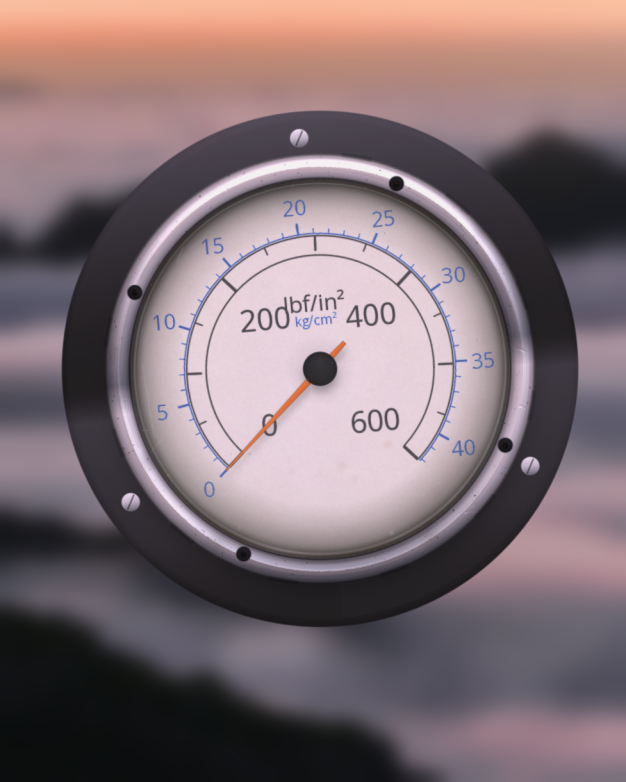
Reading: 0; psi
